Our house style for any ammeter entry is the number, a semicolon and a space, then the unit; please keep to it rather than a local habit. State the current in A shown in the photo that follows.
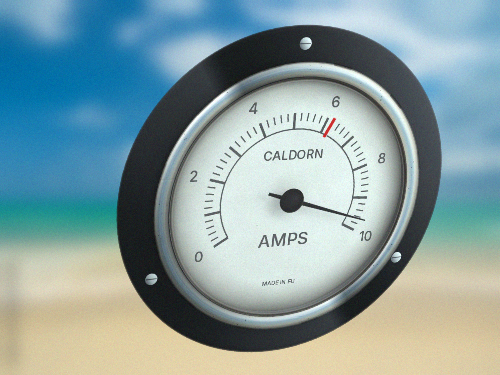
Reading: 9.6; A
